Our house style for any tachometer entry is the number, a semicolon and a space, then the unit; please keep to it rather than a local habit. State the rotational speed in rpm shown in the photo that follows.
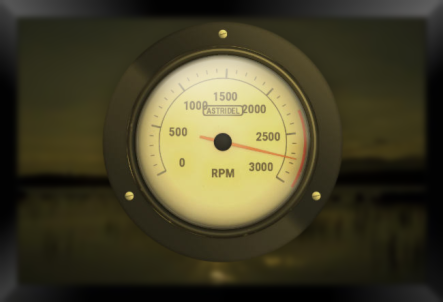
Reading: 2750; rpm
